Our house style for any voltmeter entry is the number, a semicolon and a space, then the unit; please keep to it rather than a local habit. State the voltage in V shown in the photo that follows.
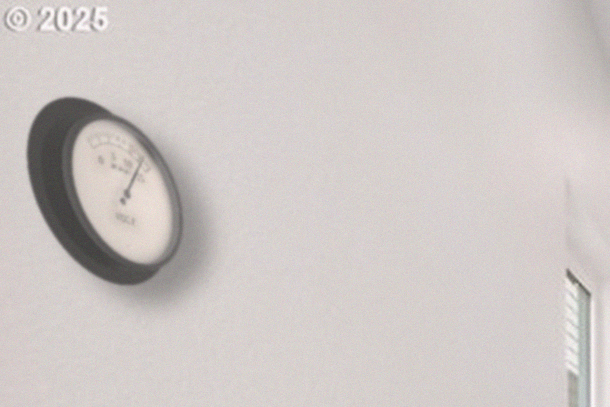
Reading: 12.5; V
